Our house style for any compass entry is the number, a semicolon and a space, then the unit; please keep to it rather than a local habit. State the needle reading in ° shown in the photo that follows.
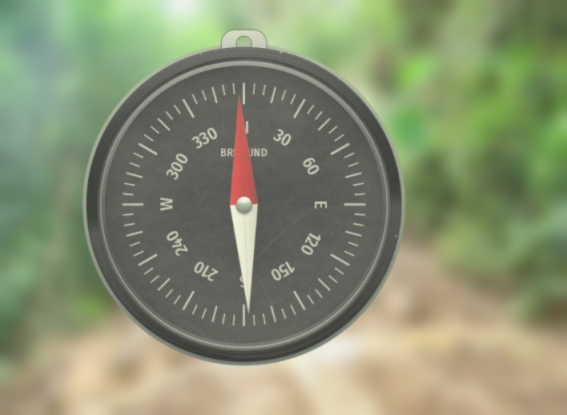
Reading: 357.5; °
